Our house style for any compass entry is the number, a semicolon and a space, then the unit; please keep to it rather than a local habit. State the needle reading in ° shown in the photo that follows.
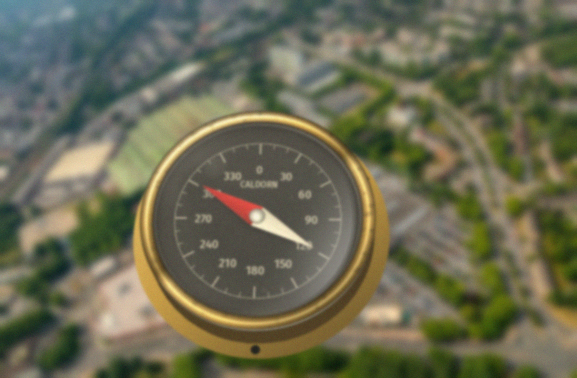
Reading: 300; °
